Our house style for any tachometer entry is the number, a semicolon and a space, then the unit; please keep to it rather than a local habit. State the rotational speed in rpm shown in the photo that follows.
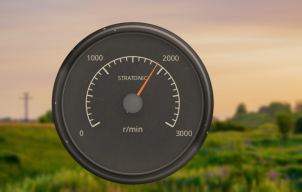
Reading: 1900; rpm
